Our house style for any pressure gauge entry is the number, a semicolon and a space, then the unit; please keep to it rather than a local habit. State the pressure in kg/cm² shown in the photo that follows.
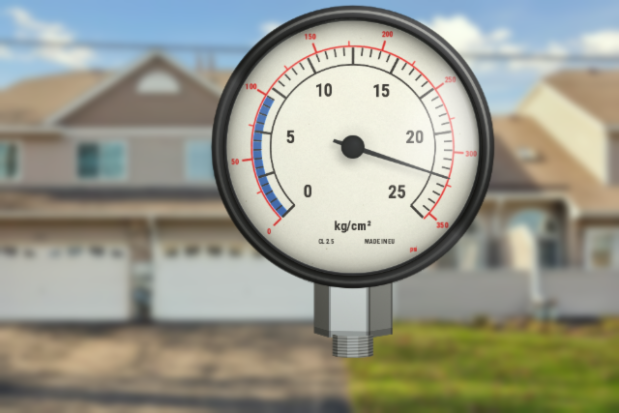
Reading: 22.5; kg/cm²
